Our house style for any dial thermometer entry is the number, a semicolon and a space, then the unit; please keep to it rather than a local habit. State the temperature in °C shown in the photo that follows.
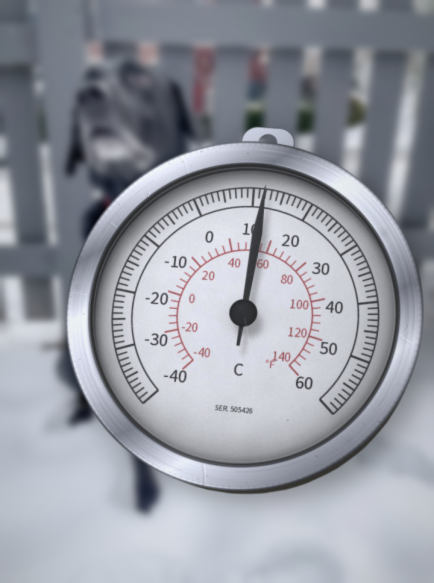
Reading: 12; °C
